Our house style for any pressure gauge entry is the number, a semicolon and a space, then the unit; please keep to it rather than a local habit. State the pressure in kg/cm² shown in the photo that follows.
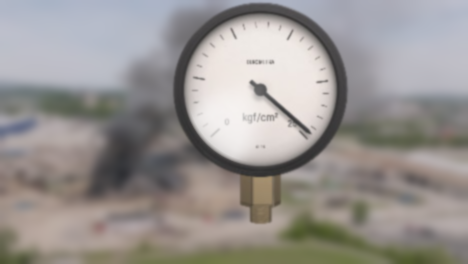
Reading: 24.5; kg/cm²
